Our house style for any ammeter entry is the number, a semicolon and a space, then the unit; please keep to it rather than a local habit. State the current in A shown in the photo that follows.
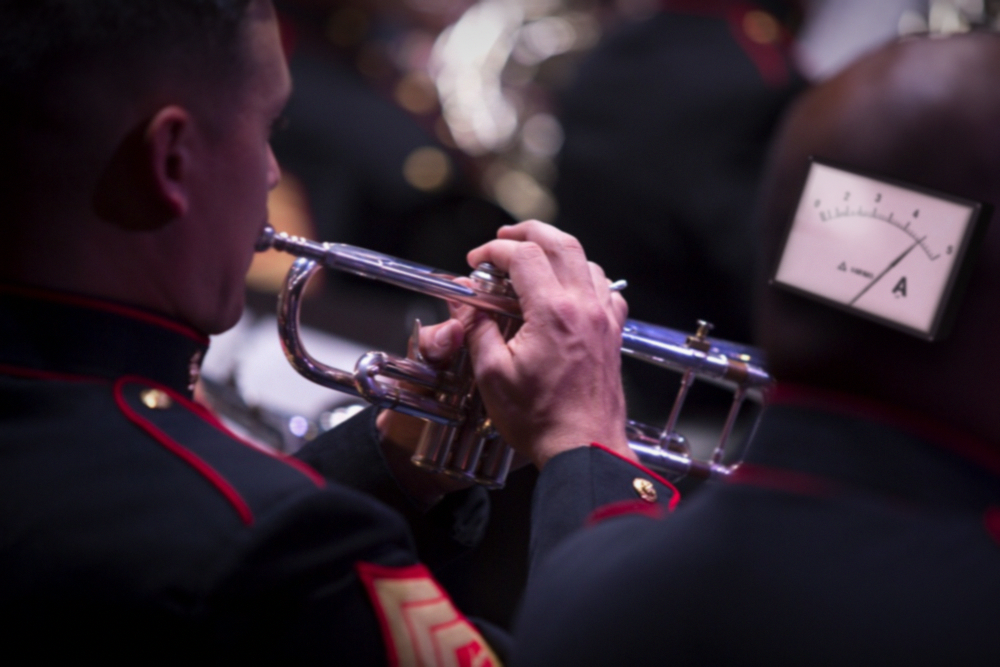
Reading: 4.5; A
